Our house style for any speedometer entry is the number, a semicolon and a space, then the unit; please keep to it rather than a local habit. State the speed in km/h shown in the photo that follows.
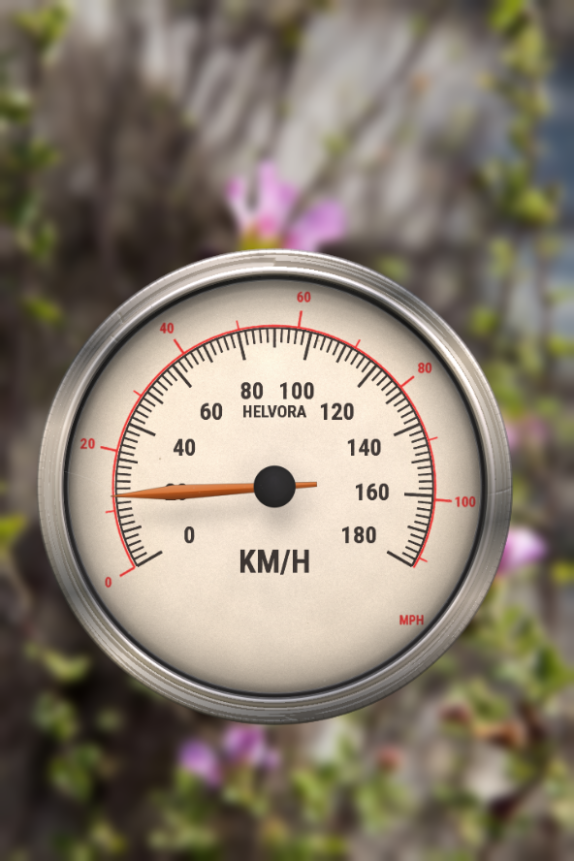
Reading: 20; km/h
